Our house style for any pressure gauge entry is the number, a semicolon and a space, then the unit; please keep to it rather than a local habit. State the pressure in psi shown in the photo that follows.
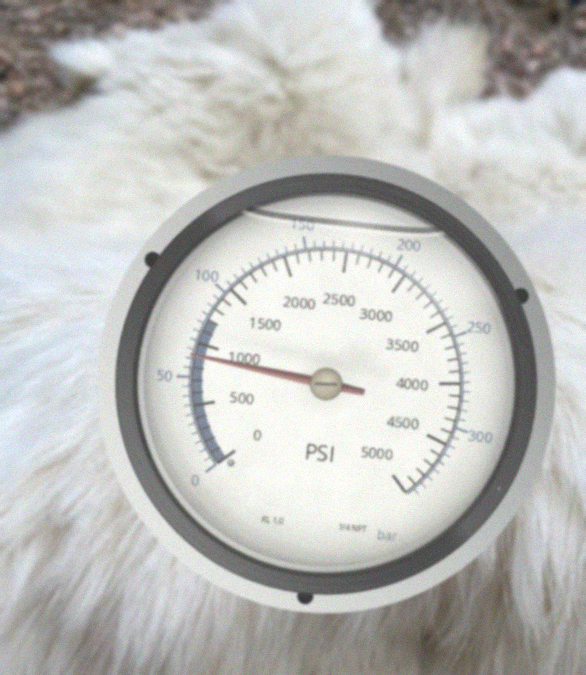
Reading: 900; psi
